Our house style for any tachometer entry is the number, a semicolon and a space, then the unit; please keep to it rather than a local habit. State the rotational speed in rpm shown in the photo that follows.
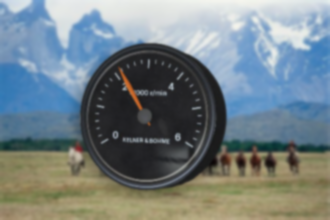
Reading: 2200; rpm
